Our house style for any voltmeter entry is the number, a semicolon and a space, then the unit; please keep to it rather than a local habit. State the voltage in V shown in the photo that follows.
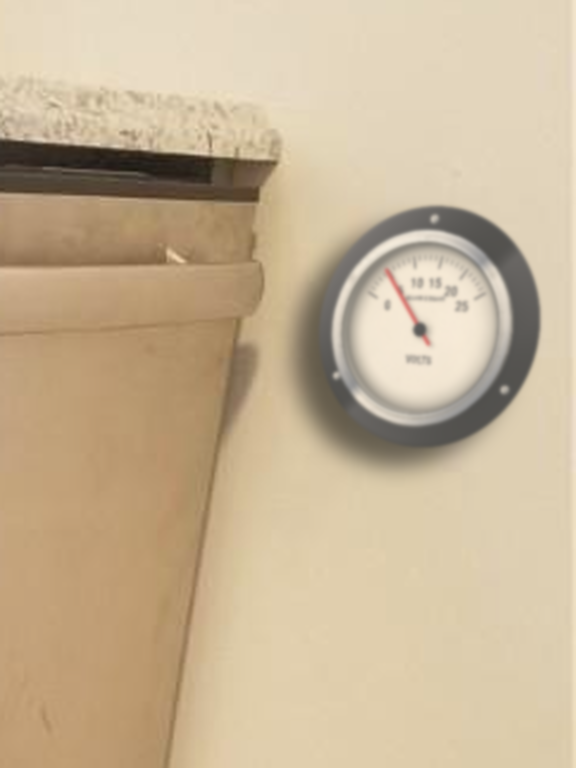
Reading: 5; V
